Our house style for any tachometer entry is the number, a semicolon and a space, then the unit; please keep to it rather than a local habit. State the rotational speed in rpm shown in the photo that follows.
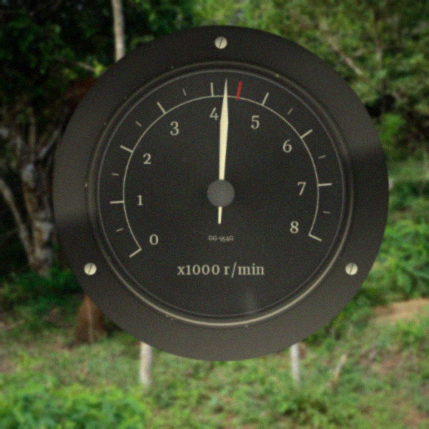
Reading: 4250; rpm
